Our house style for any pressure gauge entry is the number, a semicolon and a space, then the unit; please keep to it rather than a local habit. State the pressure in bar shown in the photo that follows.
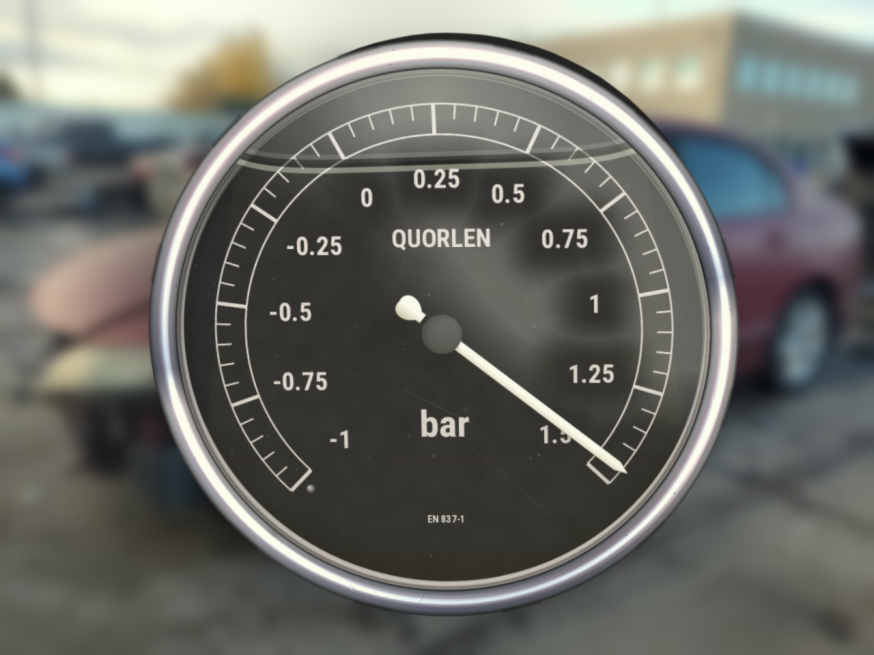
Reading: 1.45; bar
